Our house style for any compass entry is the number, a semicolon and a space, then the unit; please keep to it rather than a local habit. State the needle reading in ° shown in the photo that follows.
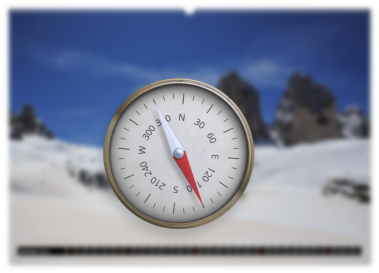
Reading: 150; °
